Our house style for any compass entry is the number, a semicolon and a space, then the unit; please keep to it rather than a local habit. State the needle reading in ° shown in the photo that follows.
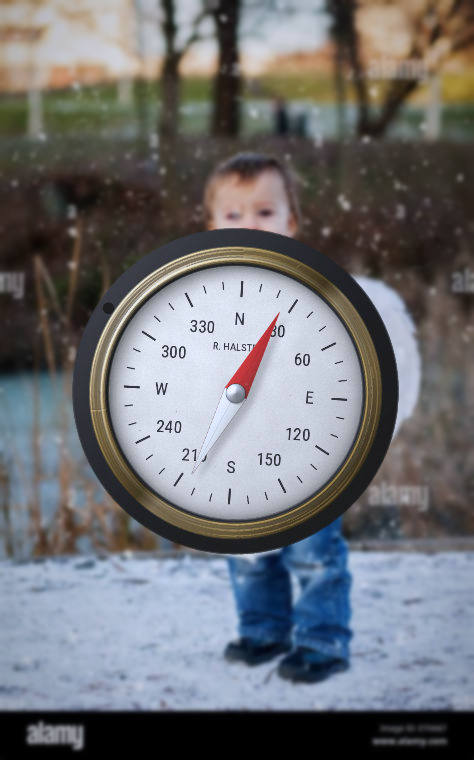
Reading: 25; °
